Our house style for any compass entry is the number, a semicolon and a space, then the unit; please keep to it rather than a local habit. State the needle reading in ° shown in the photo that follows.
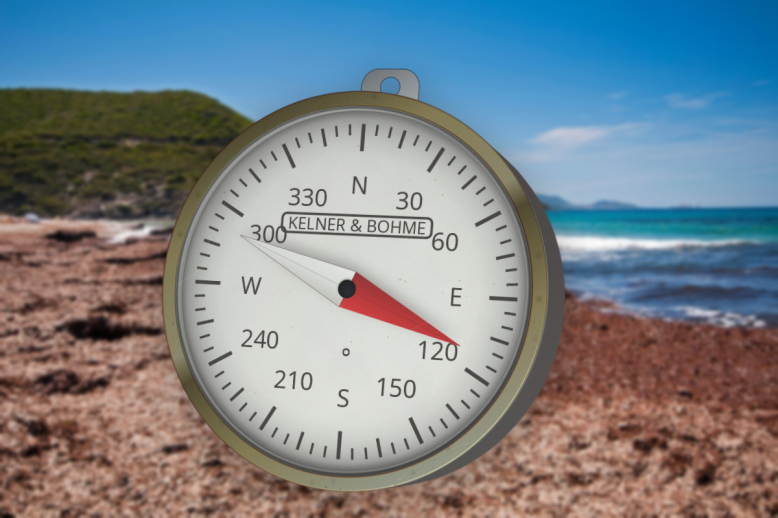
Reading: 112.5; °
